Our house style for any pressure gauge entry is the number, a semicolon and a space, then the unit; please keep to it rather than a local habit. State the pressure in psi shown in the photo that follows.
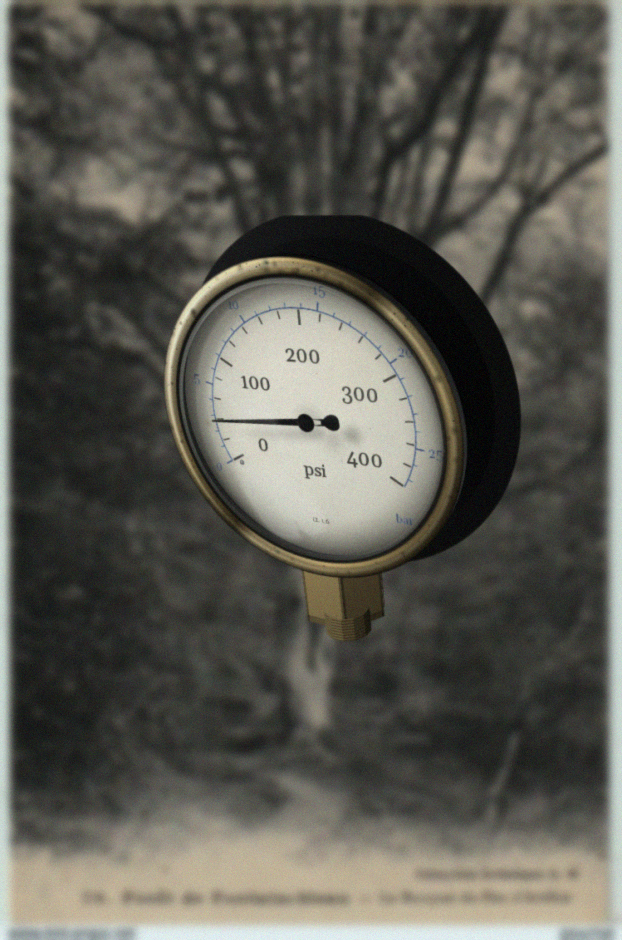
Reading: 40; psi
